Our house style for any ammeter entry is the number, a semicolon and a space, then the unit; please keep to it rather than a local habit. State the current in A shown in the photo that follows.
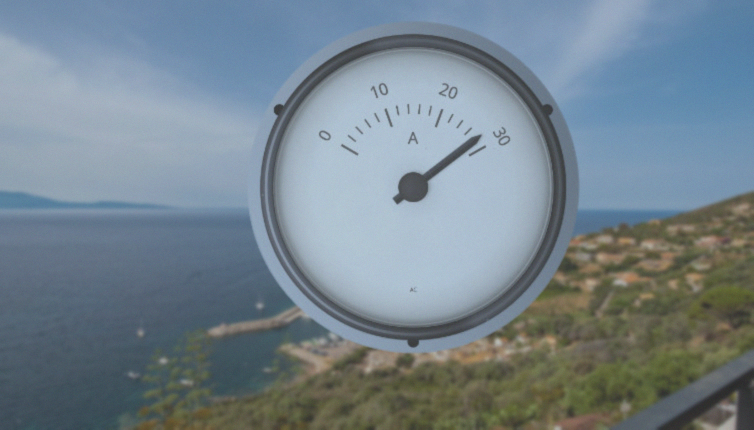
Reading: 28; A
